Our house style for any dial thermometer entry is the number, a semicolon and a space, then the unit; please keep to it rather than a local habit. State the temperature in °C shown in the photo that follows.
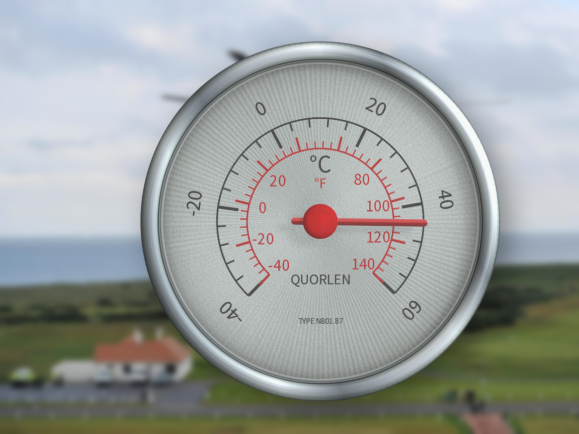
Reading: 44; °C
